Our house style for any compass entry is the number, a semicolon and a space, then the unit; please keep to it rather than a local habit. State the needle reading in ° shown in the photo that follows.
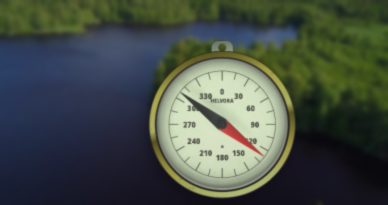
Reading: 127.5; °
